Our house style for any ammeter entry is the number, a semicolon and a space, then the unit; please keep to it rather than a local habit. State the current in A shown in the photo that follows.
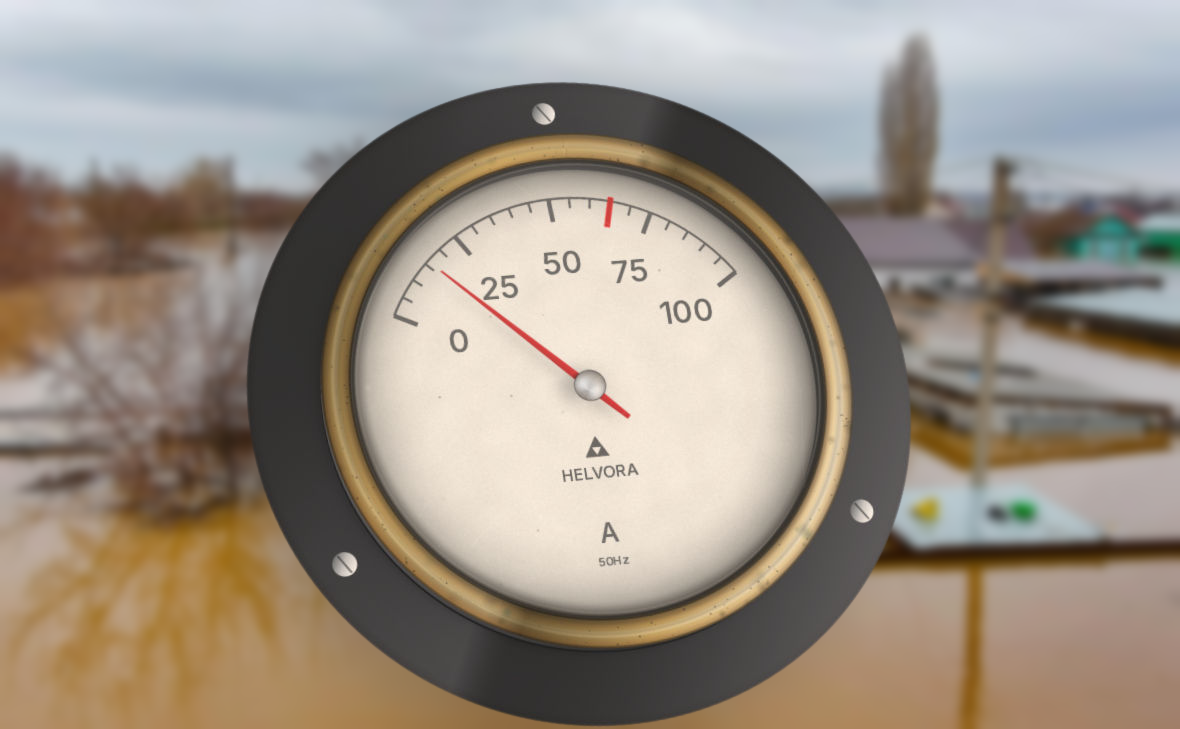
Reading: 15; A
